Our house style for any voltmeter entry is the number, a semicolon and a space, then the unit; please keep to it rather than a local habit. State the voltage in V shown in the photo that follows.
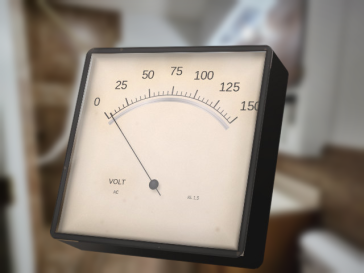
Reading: 5; V
